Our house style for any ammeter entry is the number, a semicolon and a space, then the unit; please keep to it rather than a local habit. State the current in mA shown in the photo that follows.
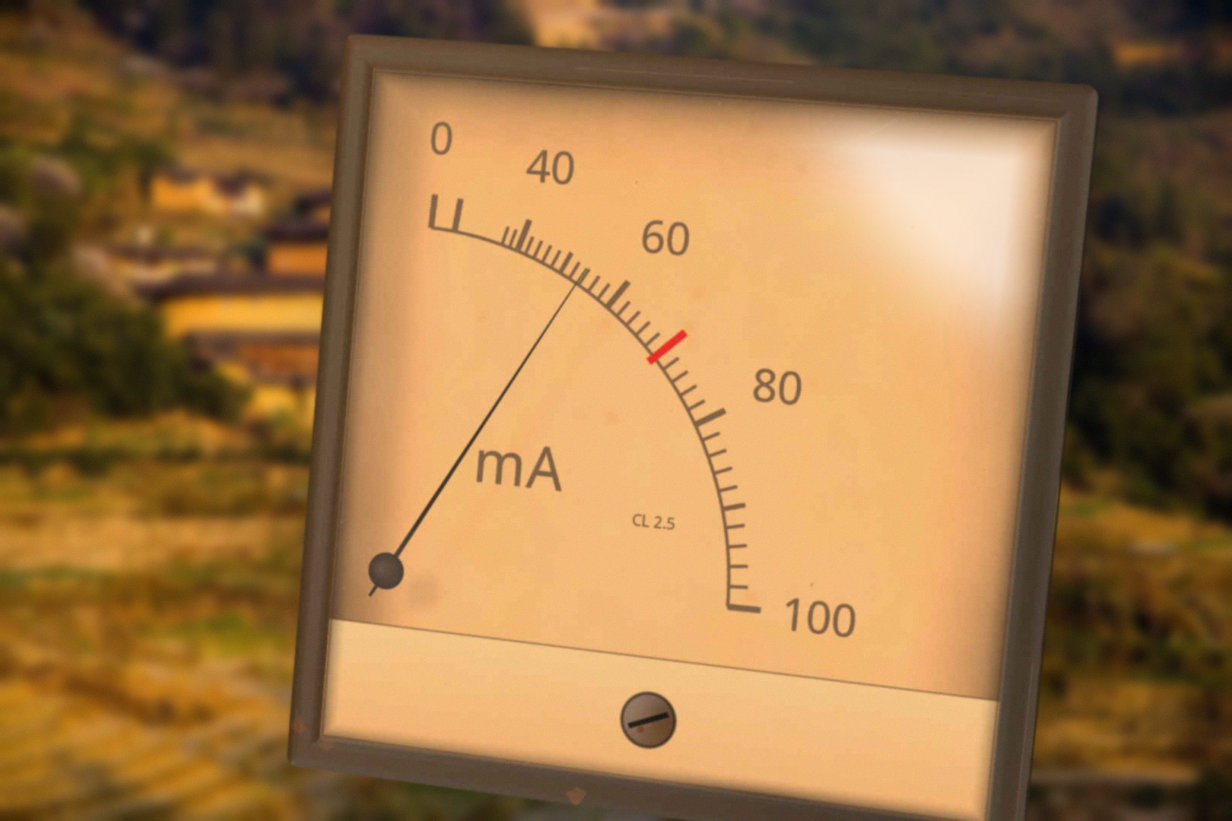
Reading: 54; mA
